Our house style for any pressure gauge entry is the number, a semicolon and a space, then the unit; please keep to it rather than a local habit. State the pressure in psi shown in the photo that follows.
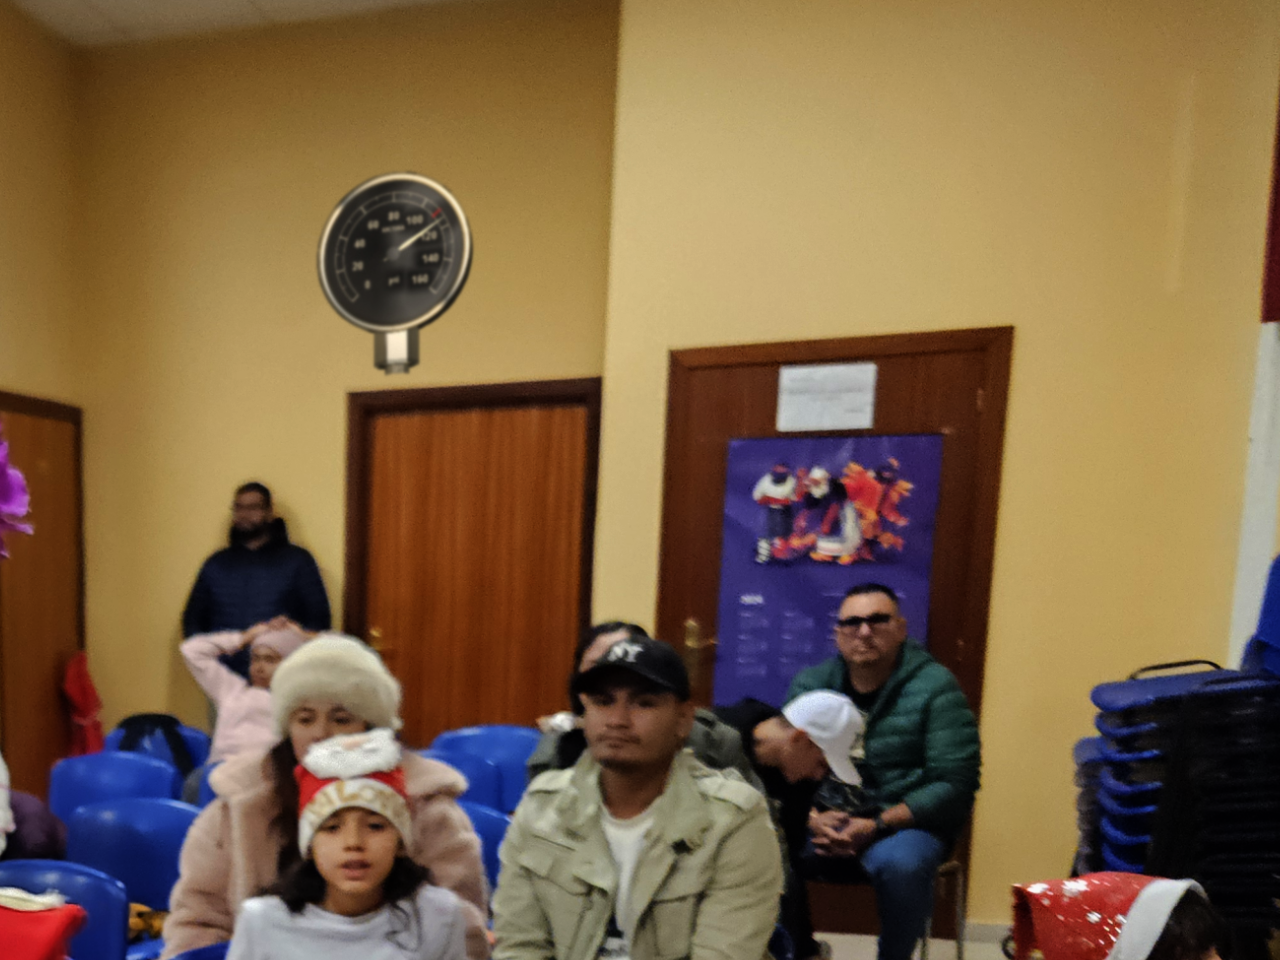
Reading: 115; psi
